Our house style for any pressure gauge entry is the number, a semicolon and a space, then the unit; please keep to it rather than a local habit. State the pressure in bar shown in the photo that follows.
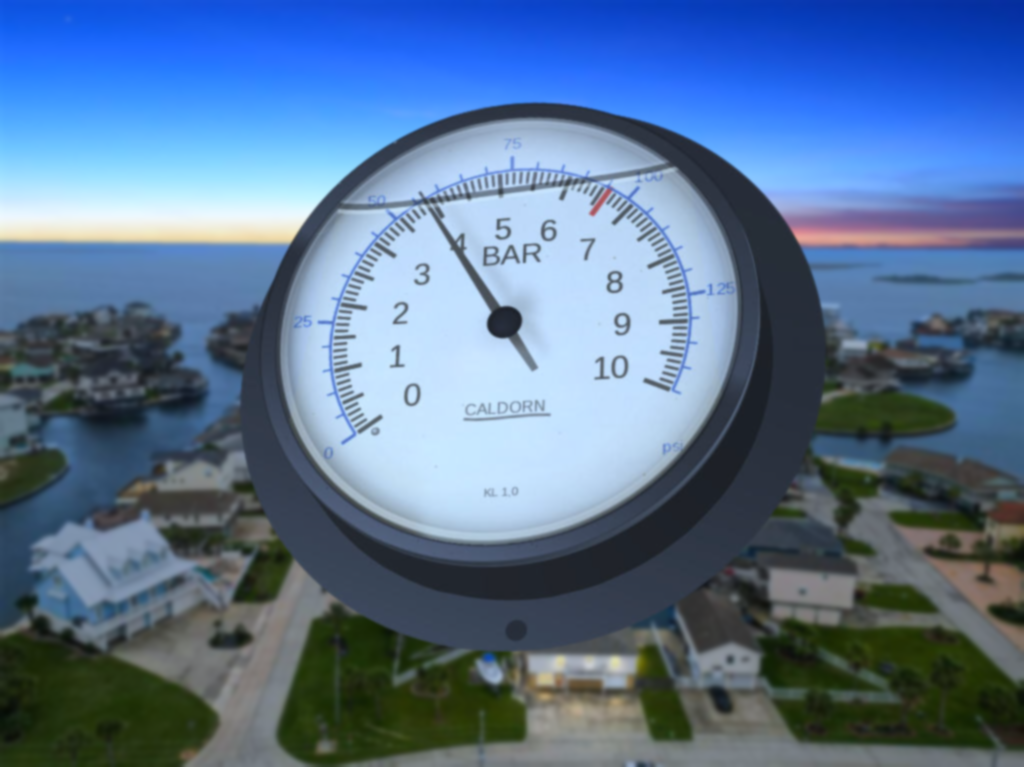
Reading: 3.9; bar
